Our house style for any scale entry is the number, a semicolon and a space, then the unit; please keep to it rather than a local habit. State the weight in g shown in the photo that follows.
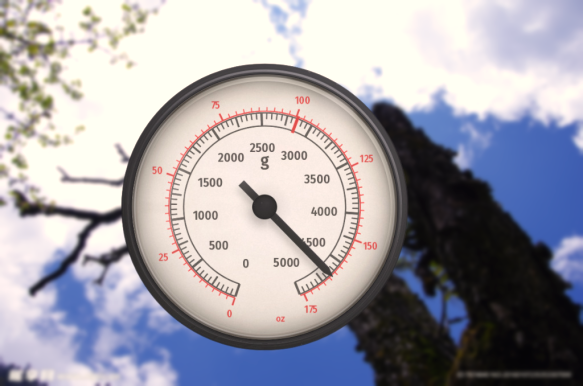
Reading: 4650; g
